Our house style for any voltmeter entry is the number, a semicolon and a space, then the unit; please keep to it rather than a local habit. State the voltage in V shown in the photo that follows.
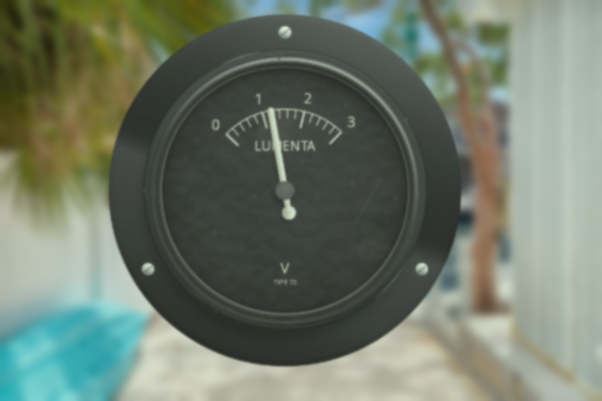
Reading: 1.2; V
